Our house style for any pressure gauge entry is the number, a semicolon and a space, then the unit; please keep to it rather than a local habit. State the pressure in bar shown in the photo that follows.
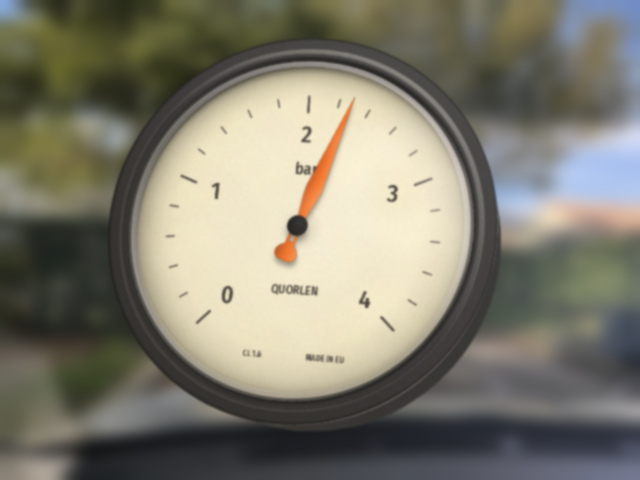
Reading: 2.3; bar
